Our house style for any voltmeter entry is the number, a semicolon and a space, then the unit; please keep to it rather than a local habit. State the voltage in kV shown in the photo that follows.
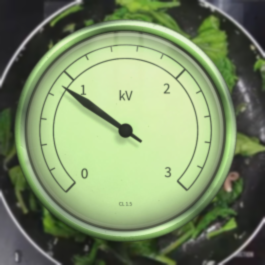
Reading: 0.9; kV
